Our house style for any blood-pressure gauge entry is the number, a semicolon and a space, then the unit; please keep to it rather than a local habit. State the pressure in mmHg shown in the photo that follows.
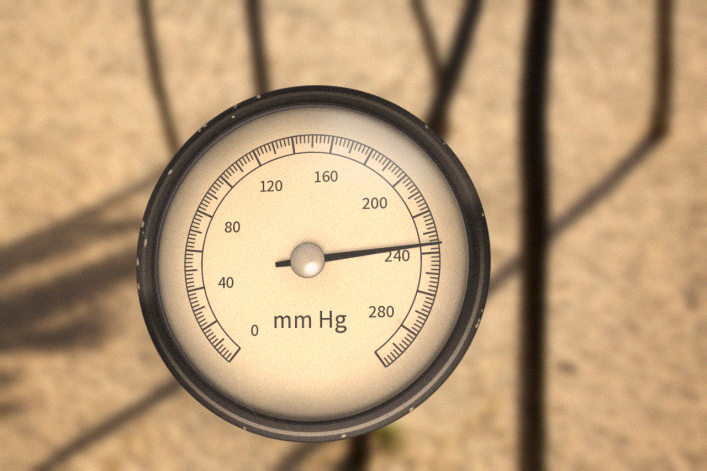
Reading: 236; mmHg
